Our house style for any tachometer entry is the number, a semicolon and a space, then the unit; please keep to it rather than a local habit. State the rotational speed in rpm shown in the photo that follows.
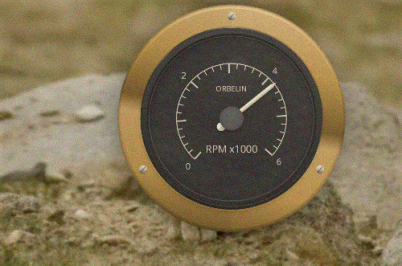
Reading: 4200; rpm
